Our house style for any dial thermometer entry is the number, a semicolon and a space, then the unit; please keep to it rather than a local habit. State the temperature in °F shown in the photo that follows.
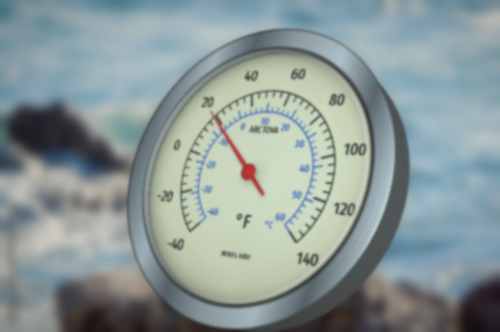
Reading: 20; °F
